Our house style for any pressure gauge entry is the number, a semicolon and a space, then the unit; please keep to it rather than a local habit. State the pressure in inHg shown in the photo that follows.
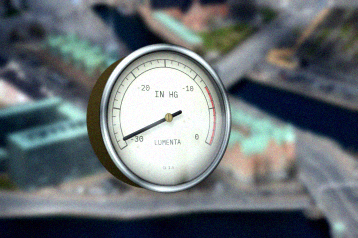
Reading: -29; inHg
